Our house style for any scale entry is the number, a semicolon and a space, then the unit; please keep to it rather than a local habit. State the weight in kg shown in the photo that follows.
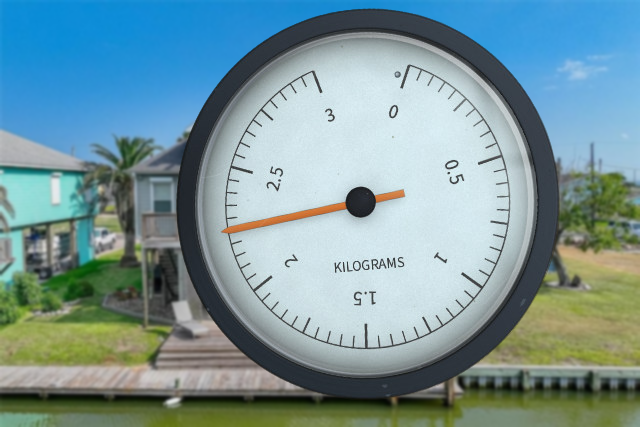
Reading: 2.25; kg
